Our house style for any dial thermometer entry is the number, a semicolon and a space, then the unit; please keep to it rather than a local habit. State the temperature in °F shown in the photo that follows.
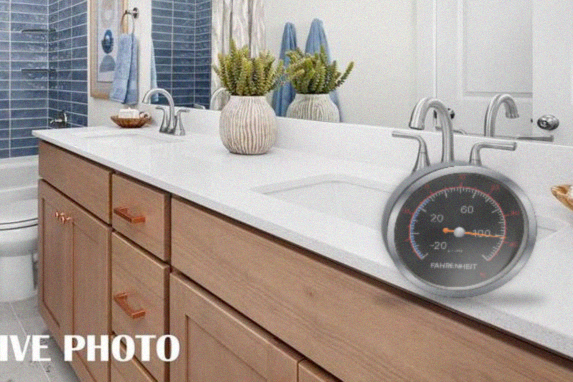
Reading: 100; °F
